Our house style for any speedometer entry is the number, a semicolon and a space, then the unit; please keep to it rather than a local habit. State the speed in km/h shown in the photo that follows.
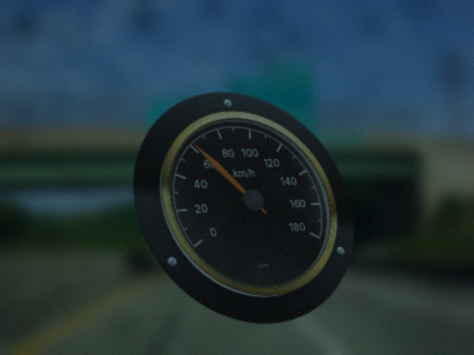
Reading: 60; km/h
